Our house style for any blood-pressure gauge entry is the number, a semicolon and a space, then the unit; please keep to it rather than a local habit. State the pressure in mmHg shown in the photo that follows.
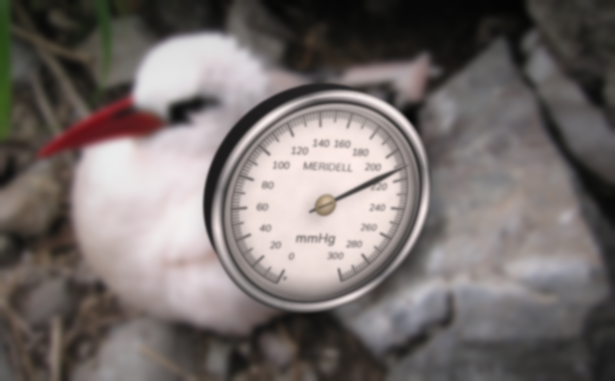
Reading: 210; mmHg
